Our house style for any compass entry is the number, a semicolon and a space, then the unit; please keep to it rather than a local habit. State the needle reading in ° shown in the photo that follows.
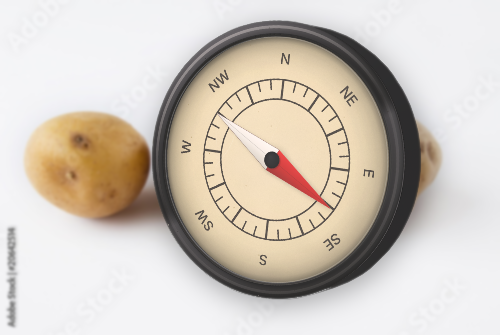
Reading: 120; °
